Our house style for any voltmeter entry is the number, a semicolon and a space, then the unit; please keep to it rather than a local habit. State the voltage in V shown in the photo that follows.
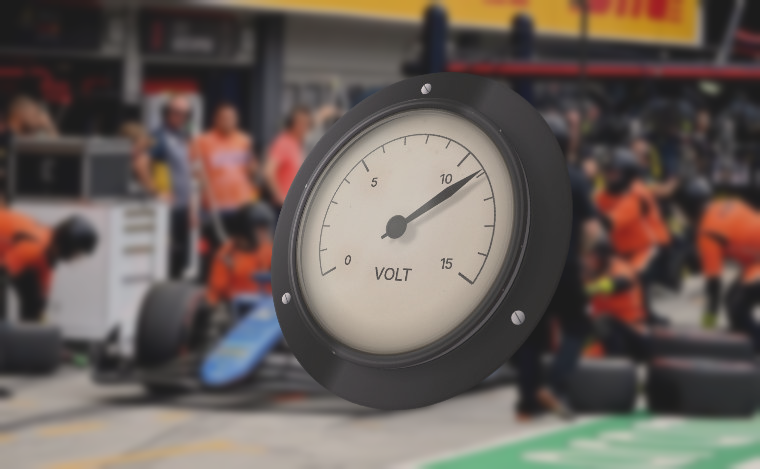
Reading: 11; V
